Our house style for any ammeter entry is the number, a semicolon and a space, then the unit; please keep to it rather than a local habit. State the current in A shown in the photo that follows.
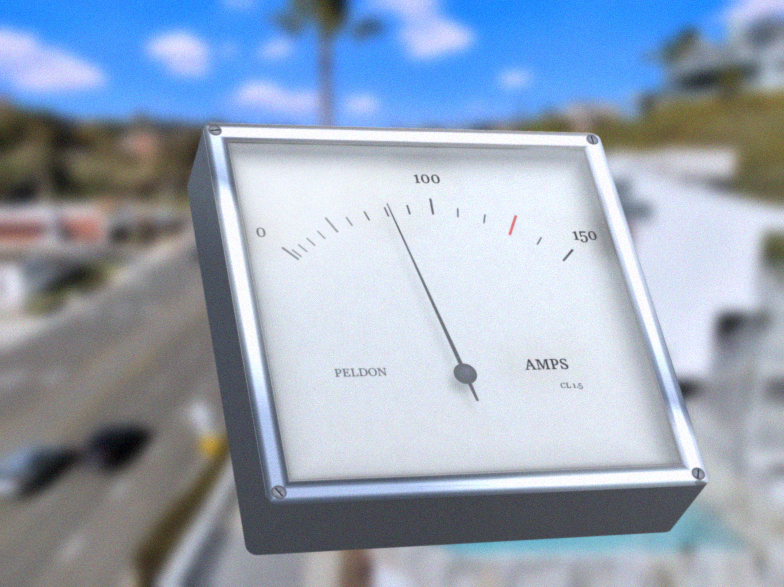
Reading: 80; A
